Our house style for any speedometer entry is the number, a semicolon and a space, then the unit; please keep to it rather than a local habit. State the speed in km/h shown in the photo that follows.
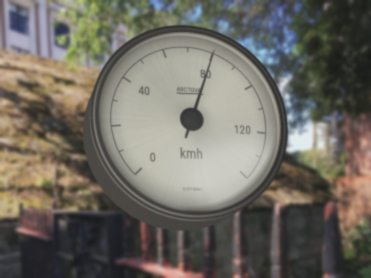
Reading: 80; km/h
